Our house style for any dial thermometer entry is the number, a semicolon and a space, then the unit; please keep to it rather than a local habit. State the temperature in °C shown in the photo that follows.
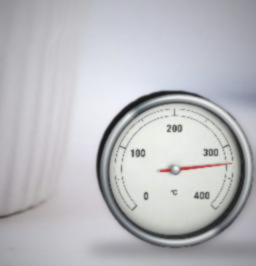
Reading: 325; °C
